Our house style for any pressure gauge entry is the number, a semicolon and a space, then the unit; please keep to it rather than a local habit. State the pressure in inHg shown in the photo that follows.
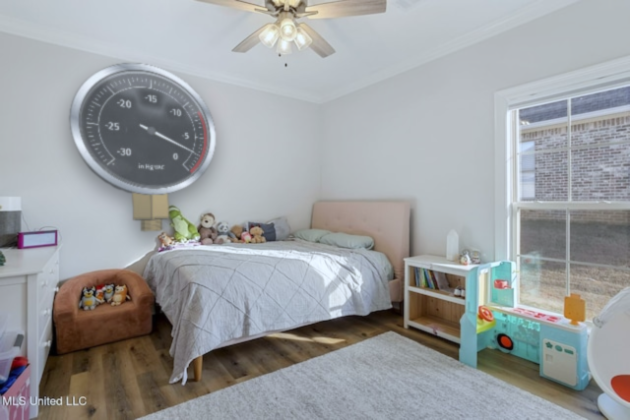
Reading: -2.5; inHg
